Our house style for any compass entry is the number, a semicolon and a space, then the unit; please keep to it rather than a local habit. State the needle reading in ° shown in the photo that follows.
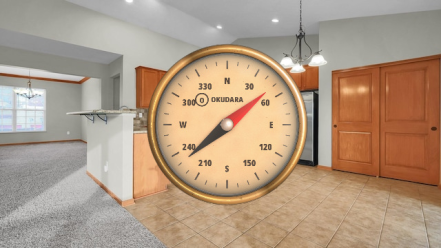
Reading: 50; °
